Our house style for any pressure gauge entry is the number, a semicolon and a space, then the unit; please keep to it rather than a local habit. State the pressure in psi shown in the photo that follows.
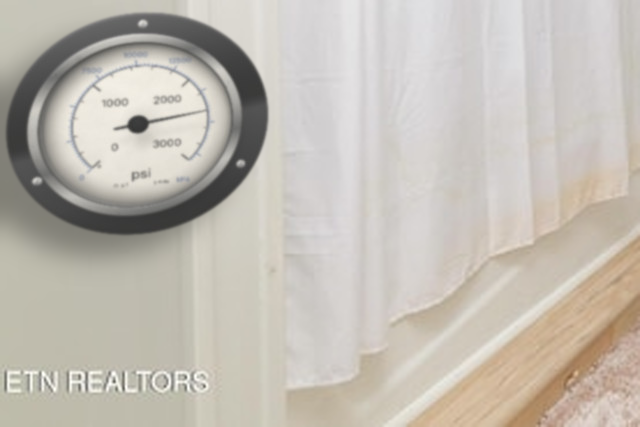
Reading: 2400; psi
